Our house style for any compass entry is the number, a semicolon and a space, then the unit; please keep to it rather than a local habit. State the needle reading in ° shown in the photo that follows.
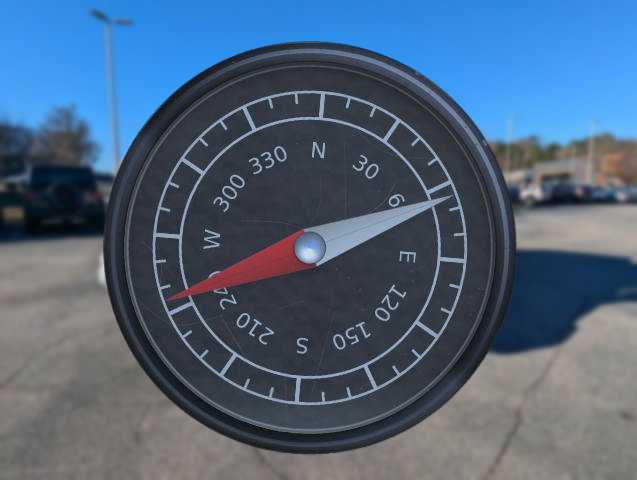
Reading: 245; °
